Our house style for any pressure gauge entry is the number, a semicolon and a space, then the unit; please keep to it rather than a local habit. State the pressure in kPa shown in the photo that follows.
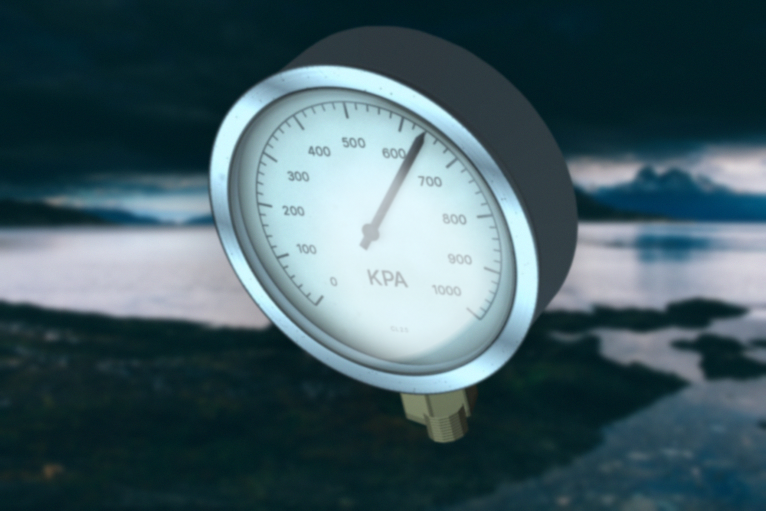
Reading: 640; kPa
